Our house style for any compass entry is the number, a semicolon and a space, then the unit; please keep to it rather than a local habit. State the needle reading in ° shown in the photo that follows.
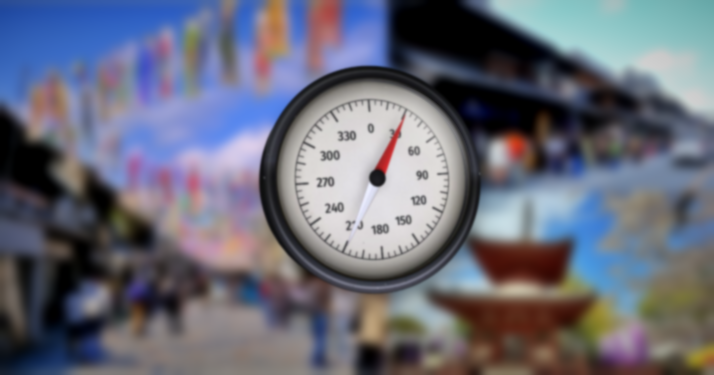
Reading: 30; °
